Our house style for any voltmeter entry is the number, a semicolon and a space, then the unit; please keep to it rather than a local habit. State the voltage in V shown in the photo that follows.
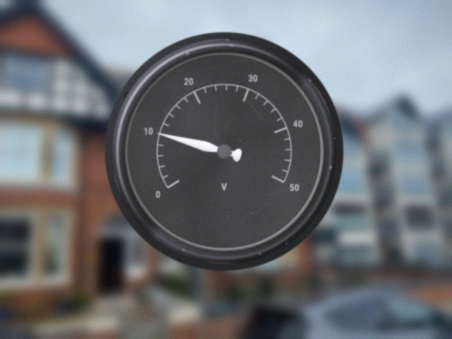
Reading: 10; V
